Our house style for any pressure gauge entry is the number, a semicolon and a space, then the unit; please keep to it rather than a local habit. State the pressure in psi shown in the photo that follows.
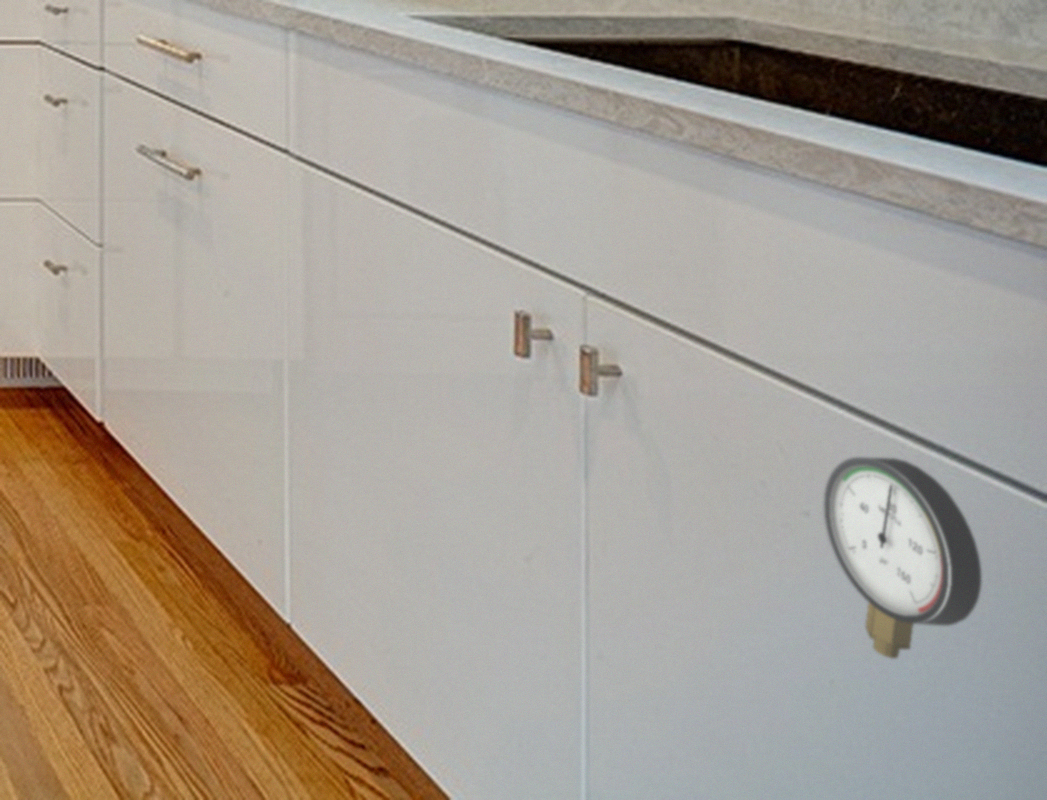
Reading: 80; psi
